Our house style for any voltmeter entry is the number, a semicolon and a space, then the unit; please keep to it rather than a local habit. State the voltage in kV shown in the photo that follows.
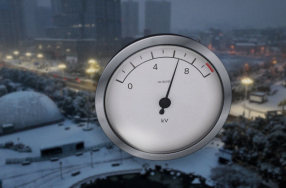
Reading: 6.5; kV
